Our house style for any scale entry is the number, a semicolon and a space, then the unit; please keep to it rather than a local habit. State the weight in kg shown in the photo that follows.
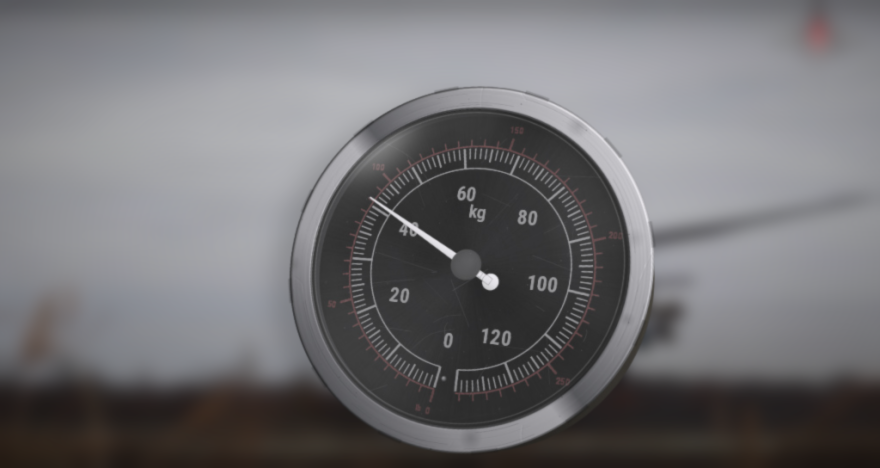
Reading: 41; kg
